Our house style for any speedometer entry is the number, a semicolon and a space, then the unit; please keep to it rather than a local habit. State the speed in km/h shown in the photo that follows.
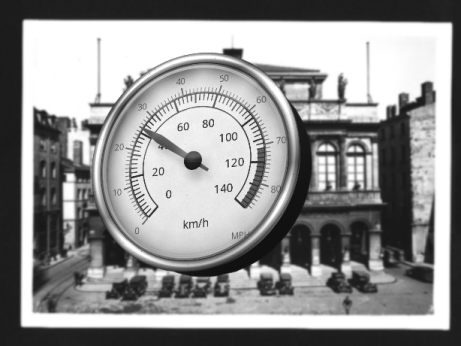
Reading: 42; km/h
